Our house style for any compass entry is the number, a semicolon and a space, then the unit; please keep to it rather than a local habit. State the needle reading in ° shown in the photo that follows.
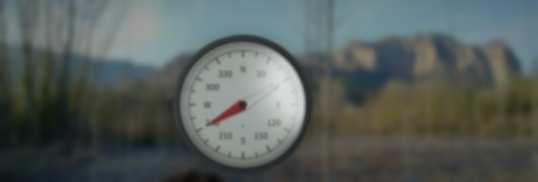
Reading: 240; °
